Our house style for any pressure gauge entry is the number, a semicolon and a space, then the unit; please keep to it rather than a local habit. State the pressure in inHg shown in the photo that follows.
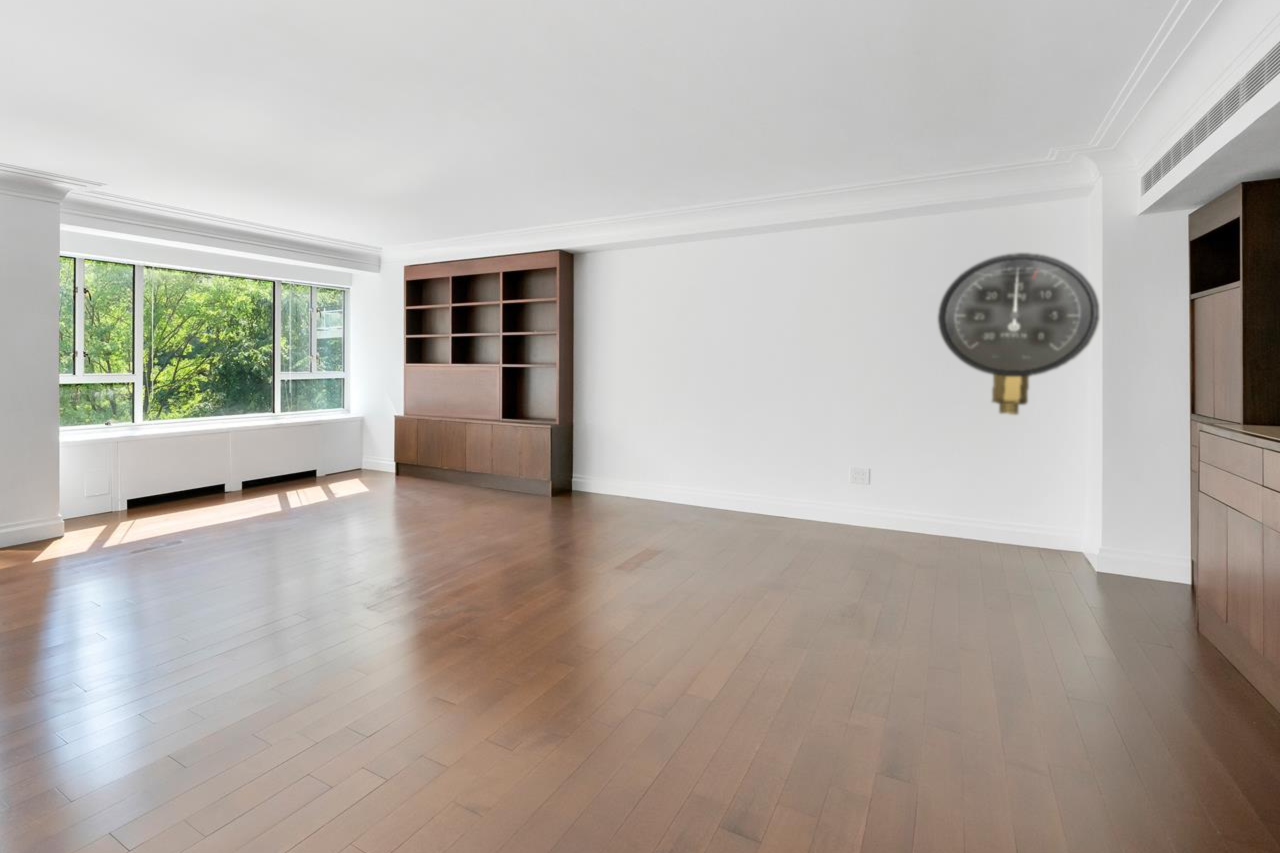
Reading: -15; inHg
